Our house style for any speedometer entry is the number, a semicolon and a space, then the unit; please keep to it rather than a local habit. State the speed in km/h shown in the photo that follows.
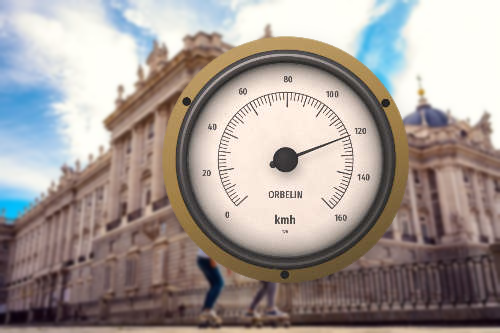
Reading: 120; km/h
